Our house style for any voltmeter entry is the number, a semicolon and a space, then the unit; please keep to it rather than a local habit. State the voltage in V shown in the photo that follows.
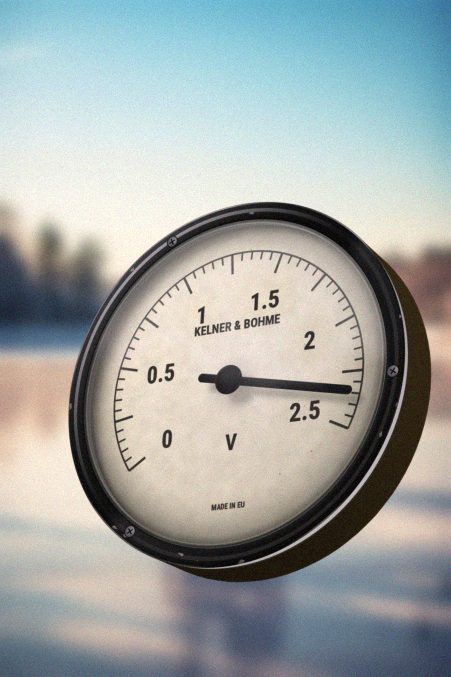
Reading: 2.35; V
